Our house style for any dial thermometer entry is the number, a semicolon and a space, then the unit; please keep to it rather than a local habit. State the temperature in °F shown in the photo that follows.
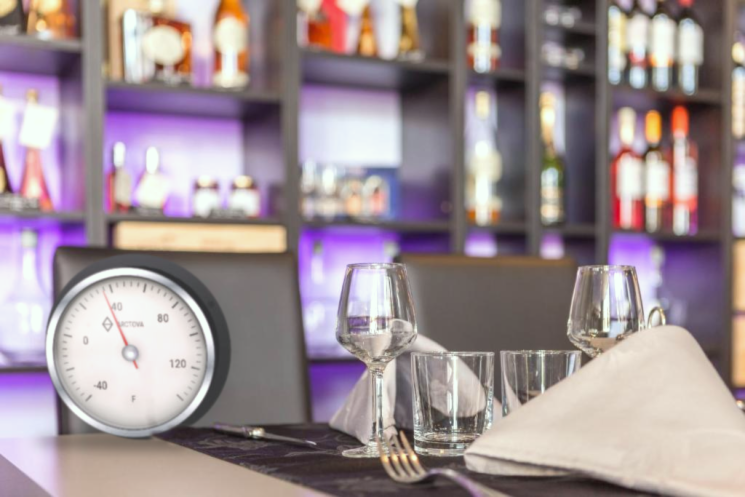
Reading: 36; °F
